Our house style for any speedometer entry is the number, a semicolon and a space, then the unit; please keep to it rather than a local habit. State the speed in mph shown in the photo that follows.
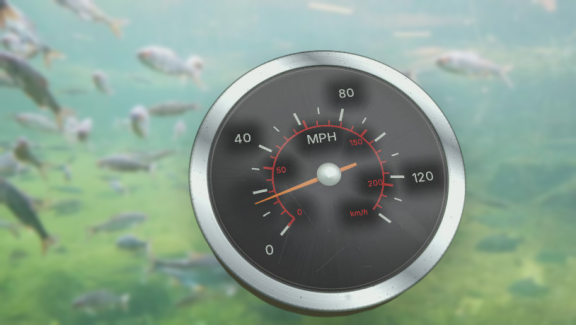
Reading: 15; mph
